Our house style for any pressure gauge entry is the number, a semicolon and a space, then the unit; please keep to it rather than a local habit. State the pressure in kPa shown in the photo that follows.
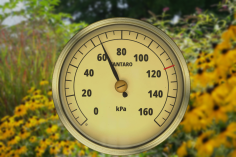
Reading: 65; kPa
